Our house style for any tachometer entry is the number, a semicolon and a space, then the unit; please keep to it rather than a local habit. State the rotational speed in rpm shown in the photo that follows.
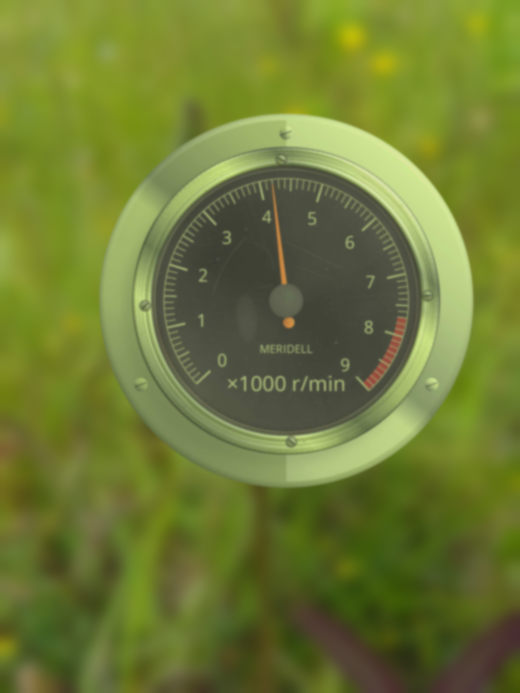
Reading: 4200; rpm
